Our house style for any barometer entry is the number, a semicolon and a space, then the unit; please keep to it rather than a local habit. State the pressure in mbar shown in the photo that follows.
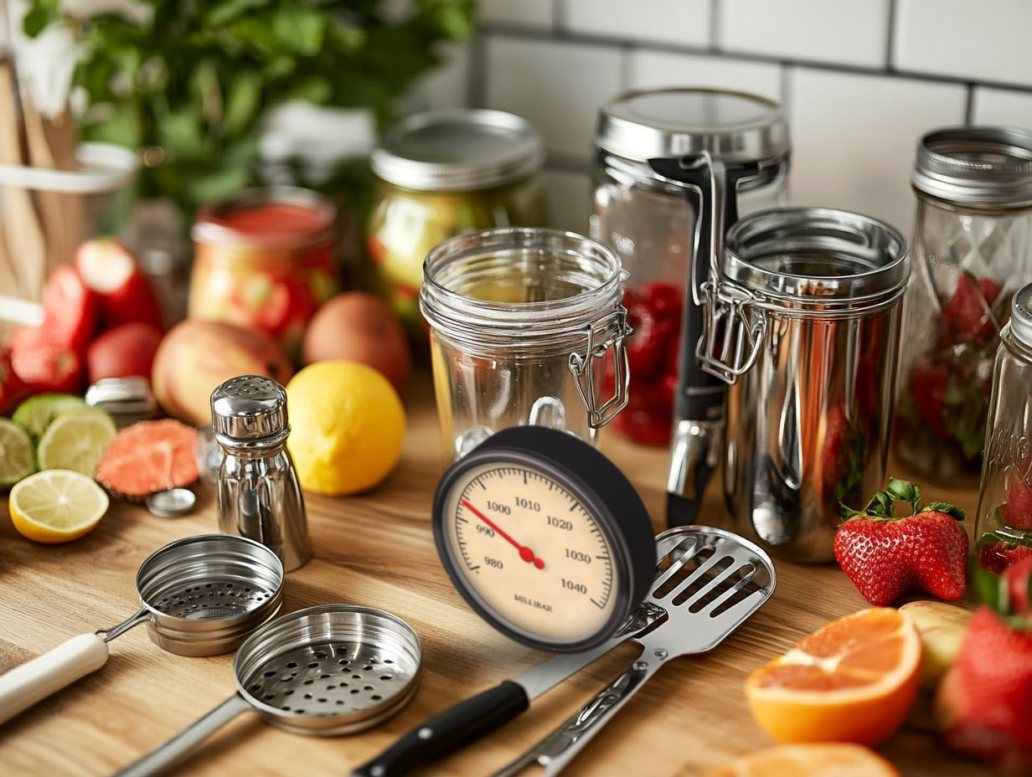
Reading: 995; mbar
